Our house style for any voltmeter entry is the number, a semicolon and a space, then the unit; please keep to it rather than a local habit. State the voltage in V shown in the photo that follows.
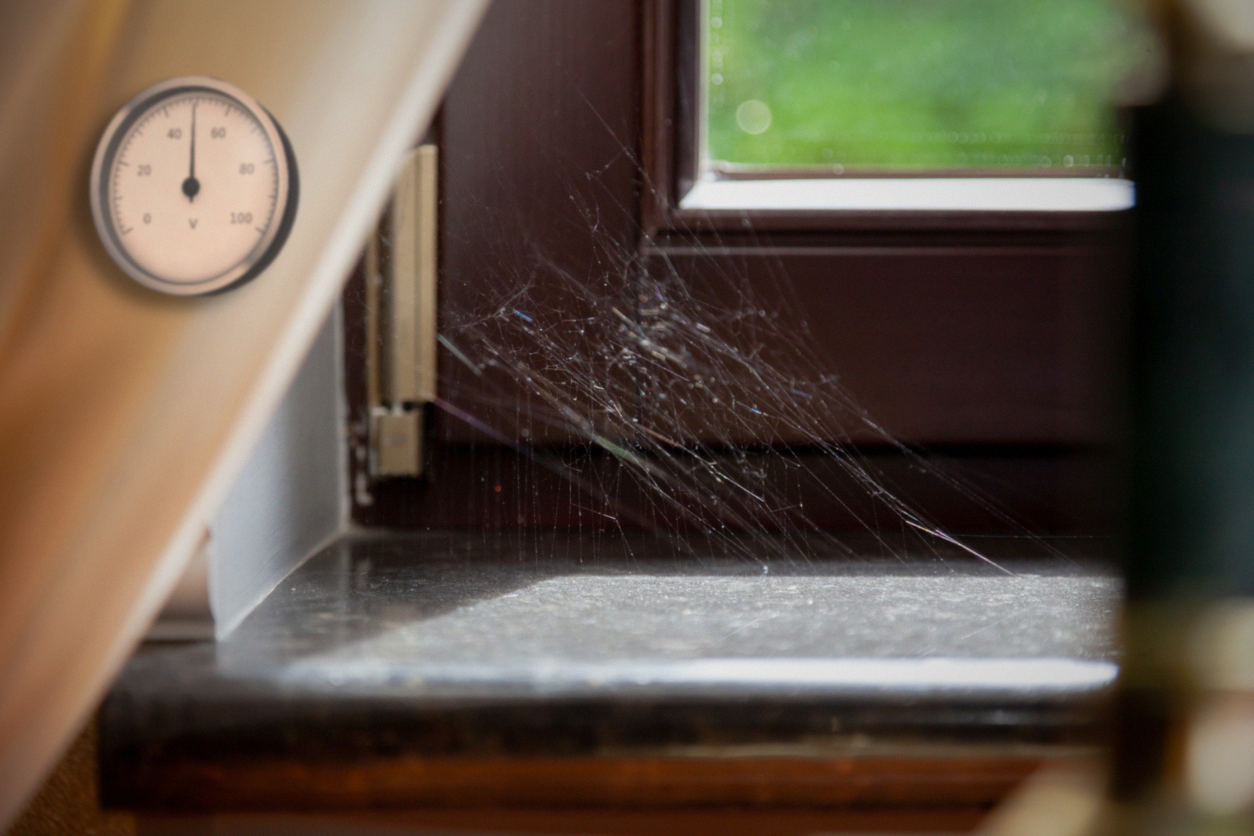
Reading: 50; V
